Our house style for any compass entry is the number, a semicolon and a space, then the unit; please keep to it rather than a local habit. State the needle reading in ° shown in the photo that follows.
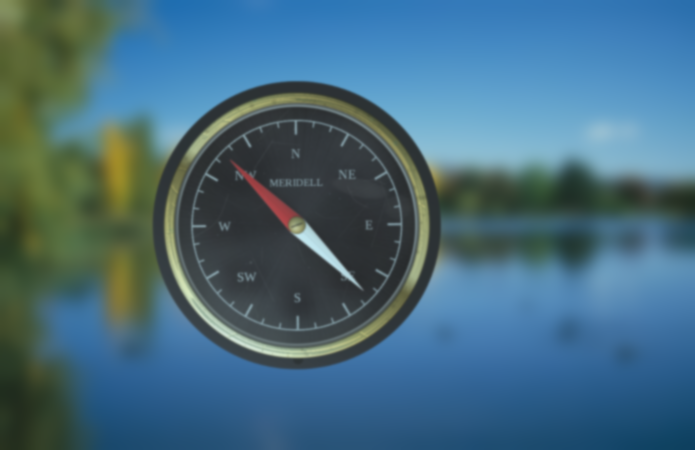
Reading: 315; °
